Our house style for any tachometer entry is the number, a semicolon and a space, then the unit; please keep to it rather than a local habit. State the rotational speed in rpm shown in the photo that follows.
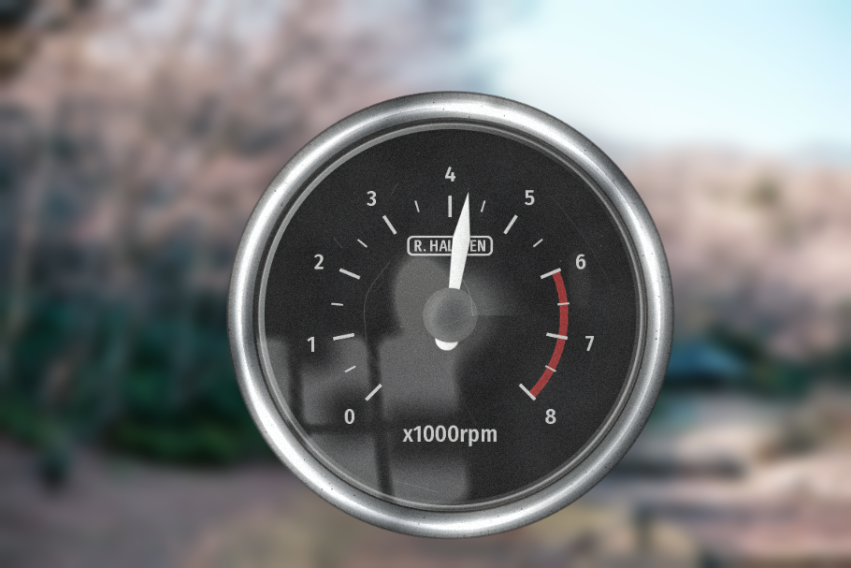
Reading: 4250; rpm
